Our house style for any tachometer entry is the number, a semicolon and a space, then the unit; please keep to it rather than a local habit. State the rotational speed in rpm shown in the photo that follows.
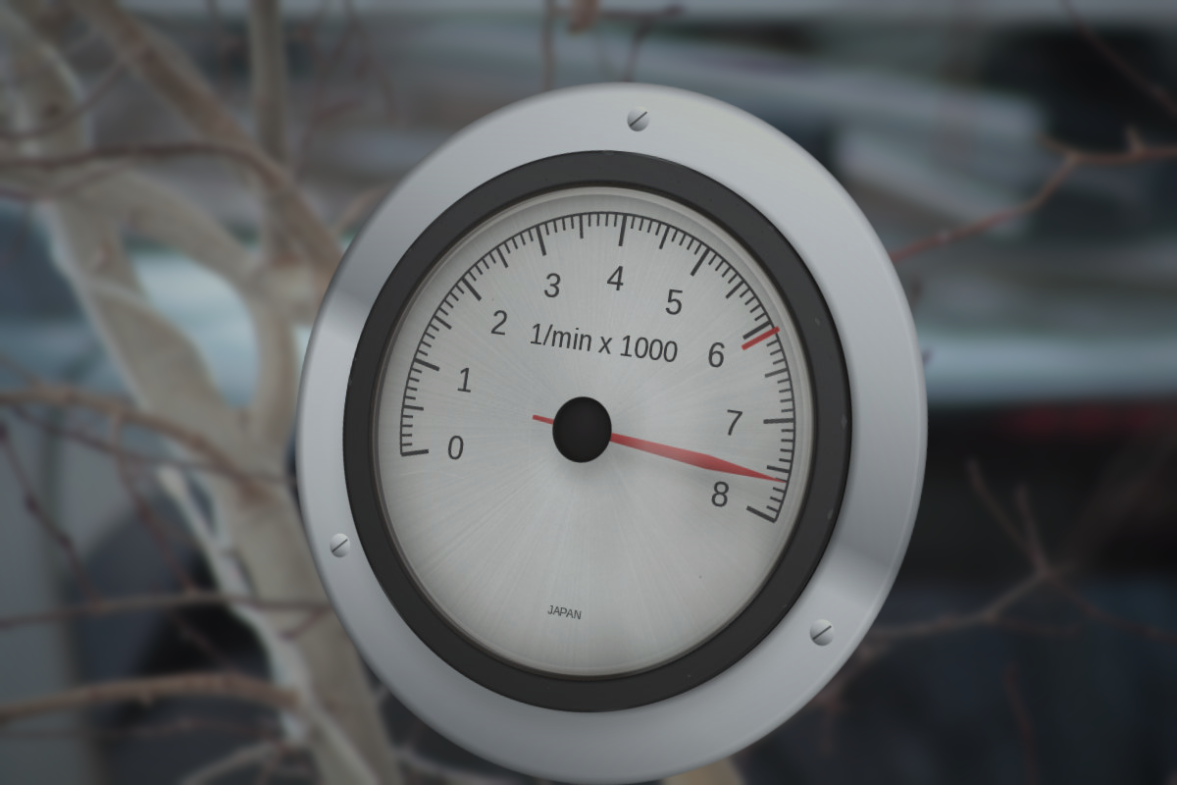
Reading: 7600; rpm
